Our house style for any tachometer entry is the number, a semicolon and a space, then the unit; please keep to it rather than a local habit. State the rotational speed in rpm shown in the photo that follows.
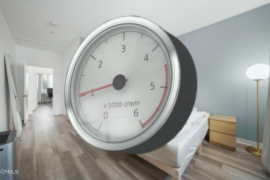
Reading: 1000; rpm
